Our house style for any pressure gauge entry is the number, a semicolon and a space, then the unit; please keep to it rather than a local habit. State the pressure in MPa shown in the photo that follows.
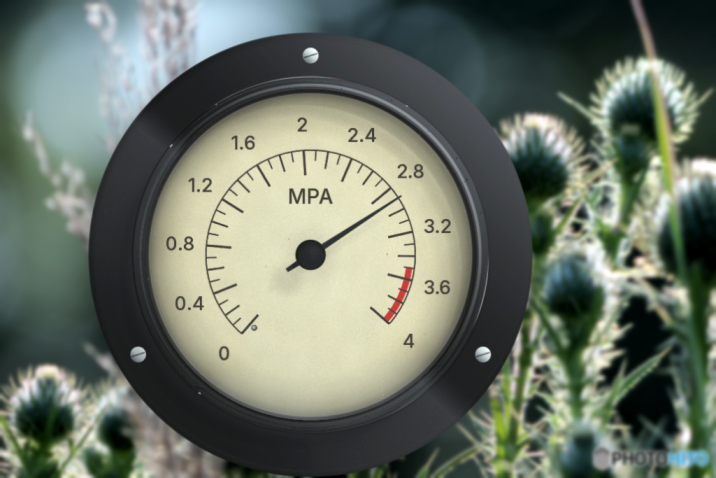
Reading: 2.9; MPa
